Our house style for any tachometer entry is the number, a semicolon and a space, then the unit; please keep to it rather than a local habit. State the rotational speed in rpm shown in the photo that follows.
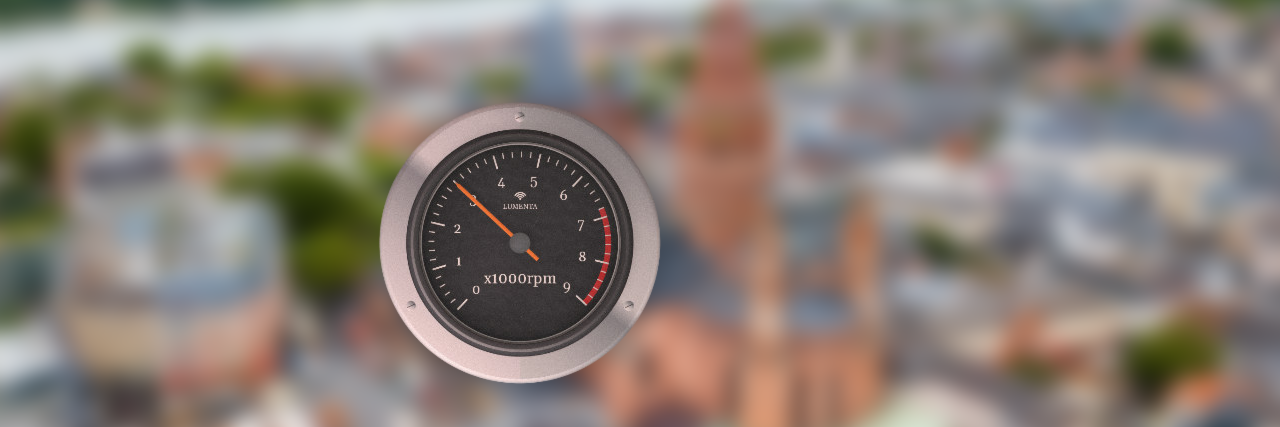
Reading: 3000; rpm
